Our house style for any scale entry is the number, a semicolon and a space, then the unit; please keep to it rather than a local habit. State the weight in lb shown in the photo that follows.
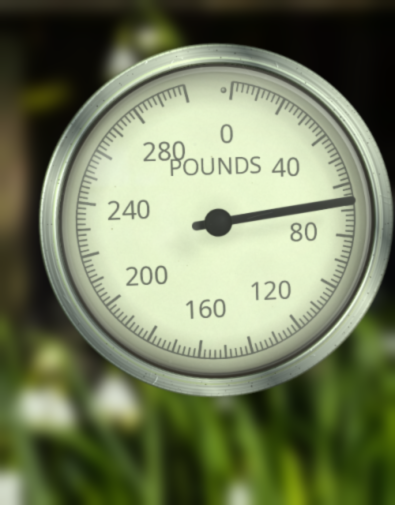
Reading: 66; lb
